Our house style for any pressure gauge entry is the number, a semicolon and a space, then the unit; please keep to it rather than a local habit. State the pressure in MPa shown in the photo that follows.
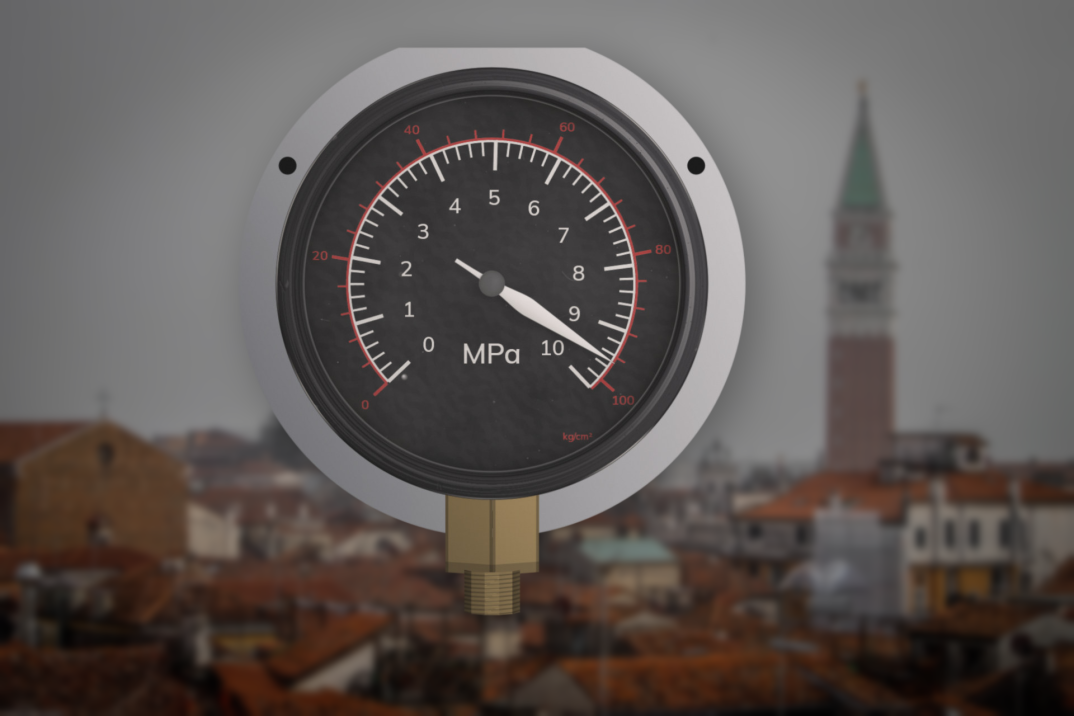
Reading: 9.5; MPa
